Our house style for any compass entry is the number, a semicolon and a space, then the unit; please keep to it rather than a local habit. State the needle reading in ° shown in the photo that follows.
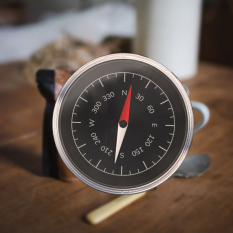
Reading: 10; °
